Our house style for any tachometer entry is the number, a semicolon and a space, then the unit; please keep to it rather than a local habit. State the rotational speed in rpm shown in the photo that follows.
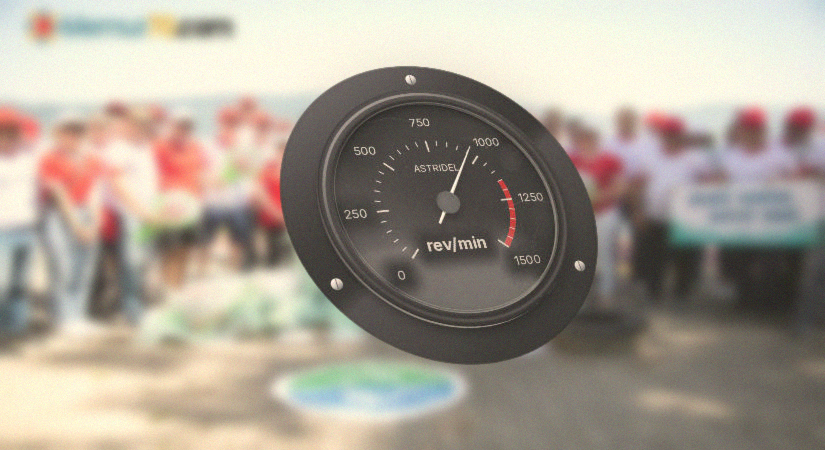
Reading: 950; rpm
